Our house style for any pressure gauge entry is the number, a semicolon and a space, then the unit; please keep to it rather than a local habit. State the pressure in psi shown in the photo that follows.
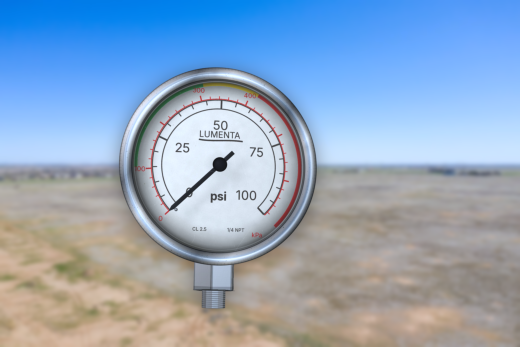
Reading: 0; psi
